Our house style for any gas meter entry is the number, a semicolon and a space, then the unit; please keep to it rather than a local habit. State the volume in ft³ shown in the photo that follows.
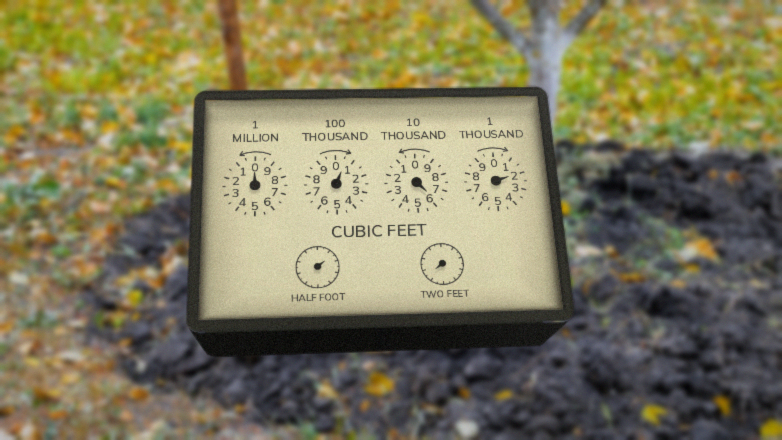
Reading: 6200; ft³
